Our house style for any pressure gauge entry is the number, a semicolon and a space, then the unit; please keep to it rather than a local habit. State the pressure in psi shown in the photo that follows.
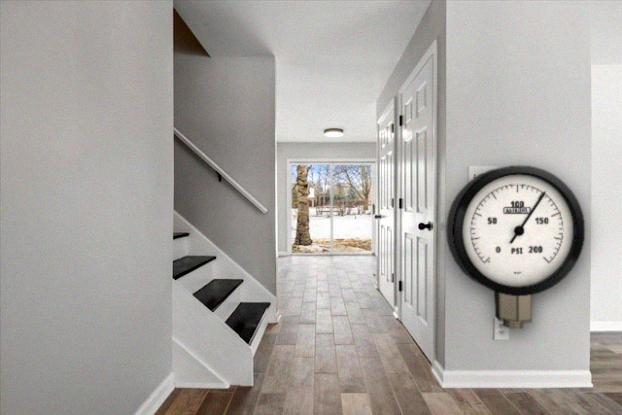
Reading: 125; psi
